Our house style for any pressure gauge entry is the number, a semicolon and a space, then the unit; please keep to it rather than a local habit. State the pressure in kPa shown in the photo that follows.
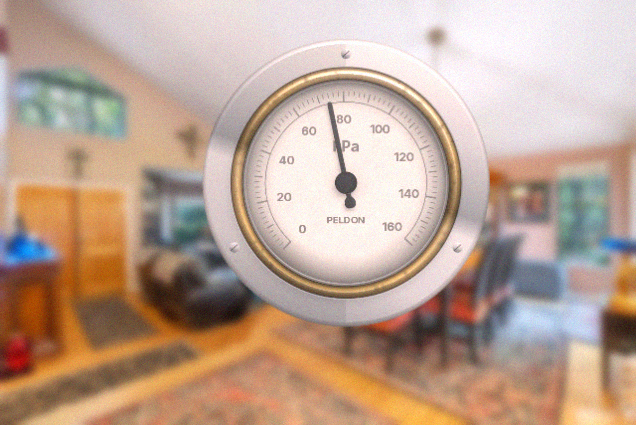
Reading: 74; kPa
